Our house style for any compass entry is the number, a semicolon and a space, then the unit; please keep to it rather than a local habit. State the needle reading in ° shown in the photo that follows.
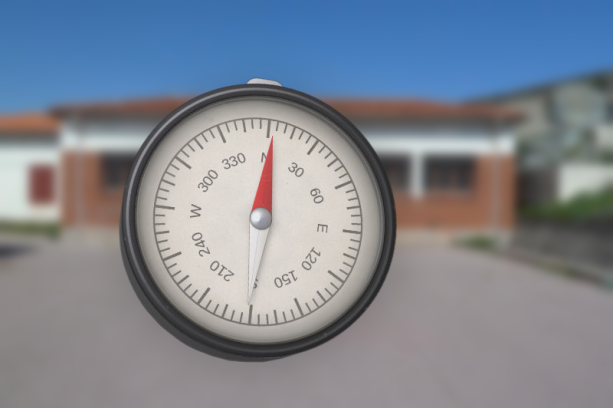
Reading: 2.5; °
